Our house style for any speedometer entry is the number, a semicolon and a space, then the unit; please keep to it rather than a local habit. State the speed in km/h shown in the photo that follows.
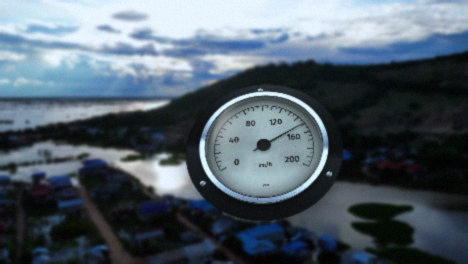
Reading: 150; km/h
